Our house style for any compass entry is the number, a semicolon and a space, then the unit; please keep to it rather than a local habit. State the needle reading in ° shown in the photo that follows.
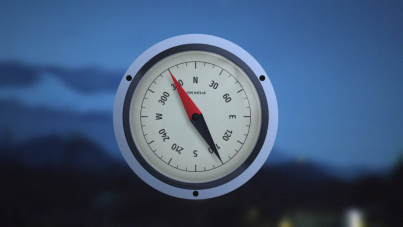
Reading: 330; °
